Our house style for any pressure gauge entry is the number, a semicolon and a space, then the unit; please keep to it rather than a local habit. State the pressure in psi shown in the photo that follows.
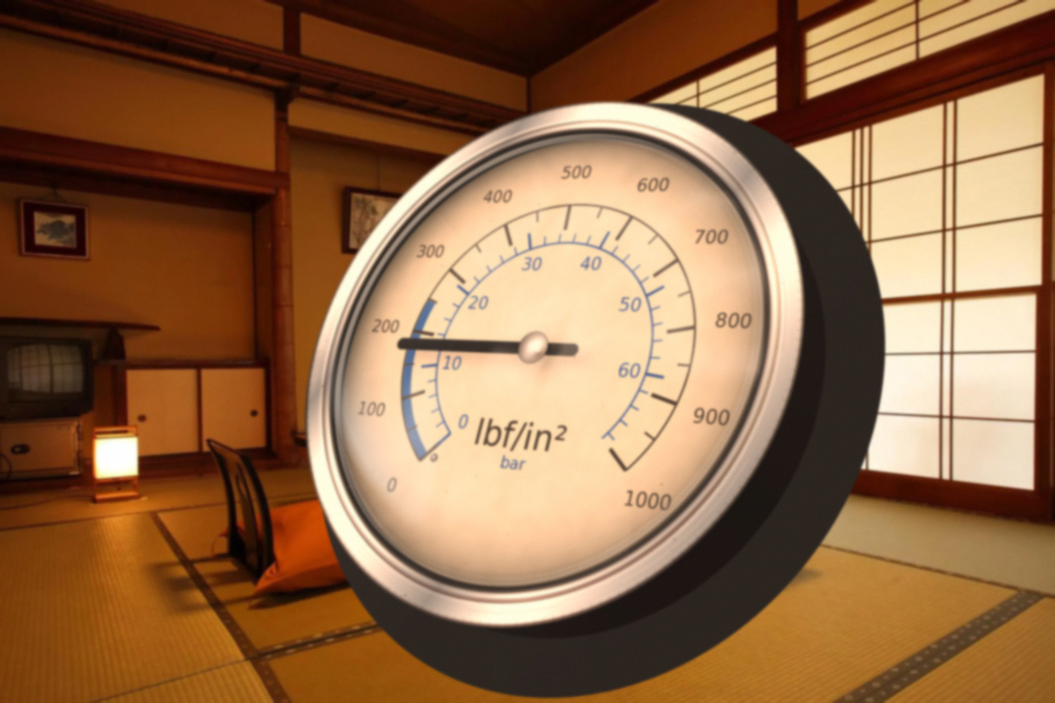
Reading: 175; psi
